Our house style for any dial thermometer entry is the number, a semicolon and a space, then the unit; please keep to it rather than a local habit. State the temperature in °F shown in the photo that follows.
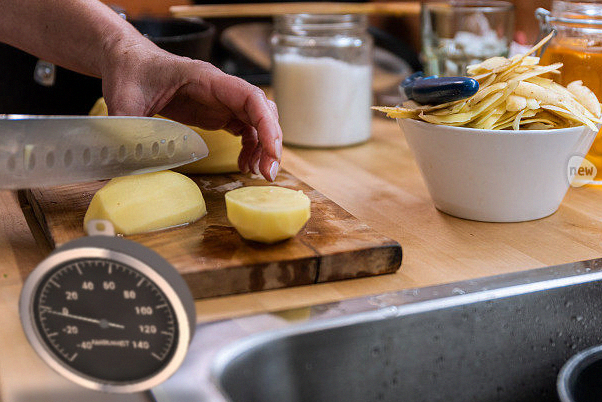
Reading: 0; °F
